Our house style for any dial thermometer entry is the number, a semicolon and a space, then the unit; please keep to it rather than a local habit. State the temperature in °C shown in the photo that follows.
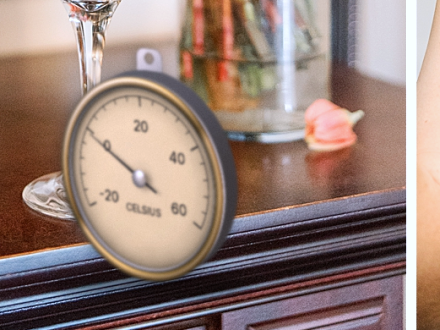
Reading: 0; °C
